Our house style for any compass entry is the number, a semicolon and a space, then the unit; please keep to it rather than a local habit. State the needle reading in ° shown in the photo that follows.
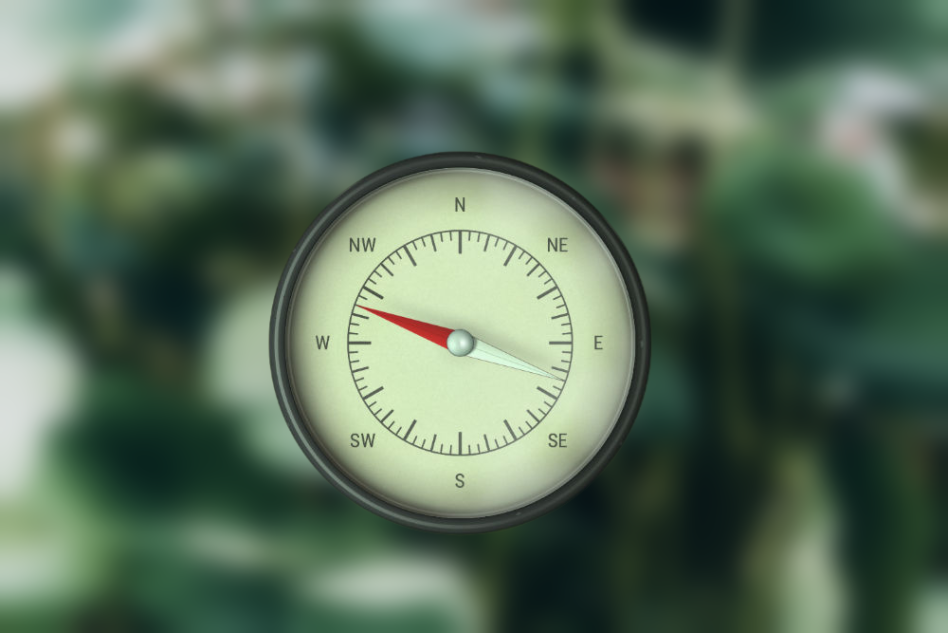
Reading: 290; °
